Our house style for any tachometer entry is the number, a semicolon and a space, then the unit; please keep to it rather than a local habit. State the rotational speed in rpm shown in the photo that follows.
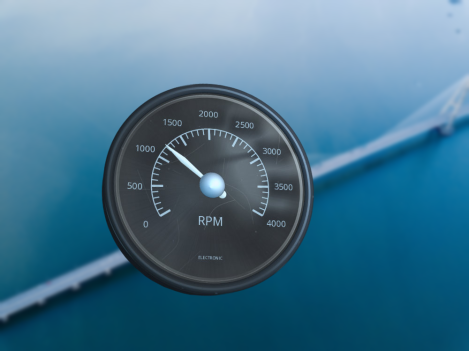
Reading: 1200; rpm
